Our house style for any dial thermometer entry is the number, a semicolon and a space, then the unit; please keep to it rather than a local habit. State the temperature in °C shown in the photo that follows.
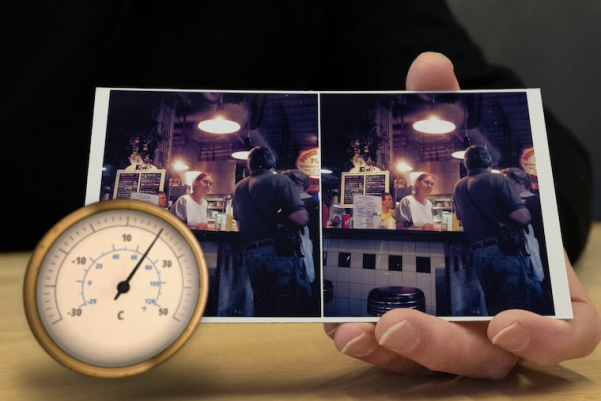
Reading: 20; °C
